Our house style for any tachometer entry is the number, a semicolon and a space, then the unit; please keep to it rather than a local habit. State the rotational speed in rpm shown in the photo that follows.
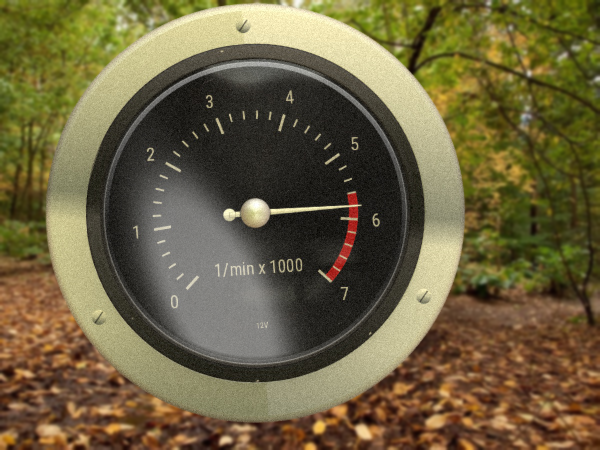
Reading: 5800; rpm
